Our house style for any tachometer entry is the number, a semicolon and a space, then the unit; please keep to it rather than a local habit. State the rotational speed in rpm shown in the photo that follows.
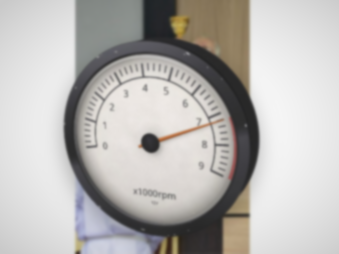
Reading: 7200; rpm
